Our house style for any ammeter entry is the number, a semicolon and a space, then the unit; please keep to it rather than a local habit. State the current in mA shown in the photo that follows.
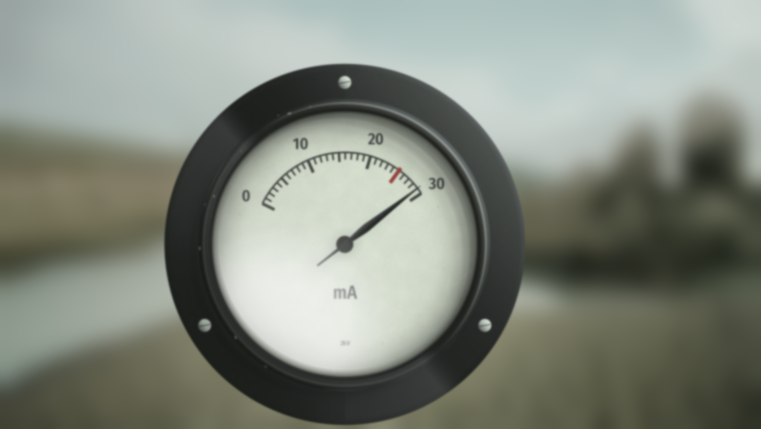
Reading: 29; mA
